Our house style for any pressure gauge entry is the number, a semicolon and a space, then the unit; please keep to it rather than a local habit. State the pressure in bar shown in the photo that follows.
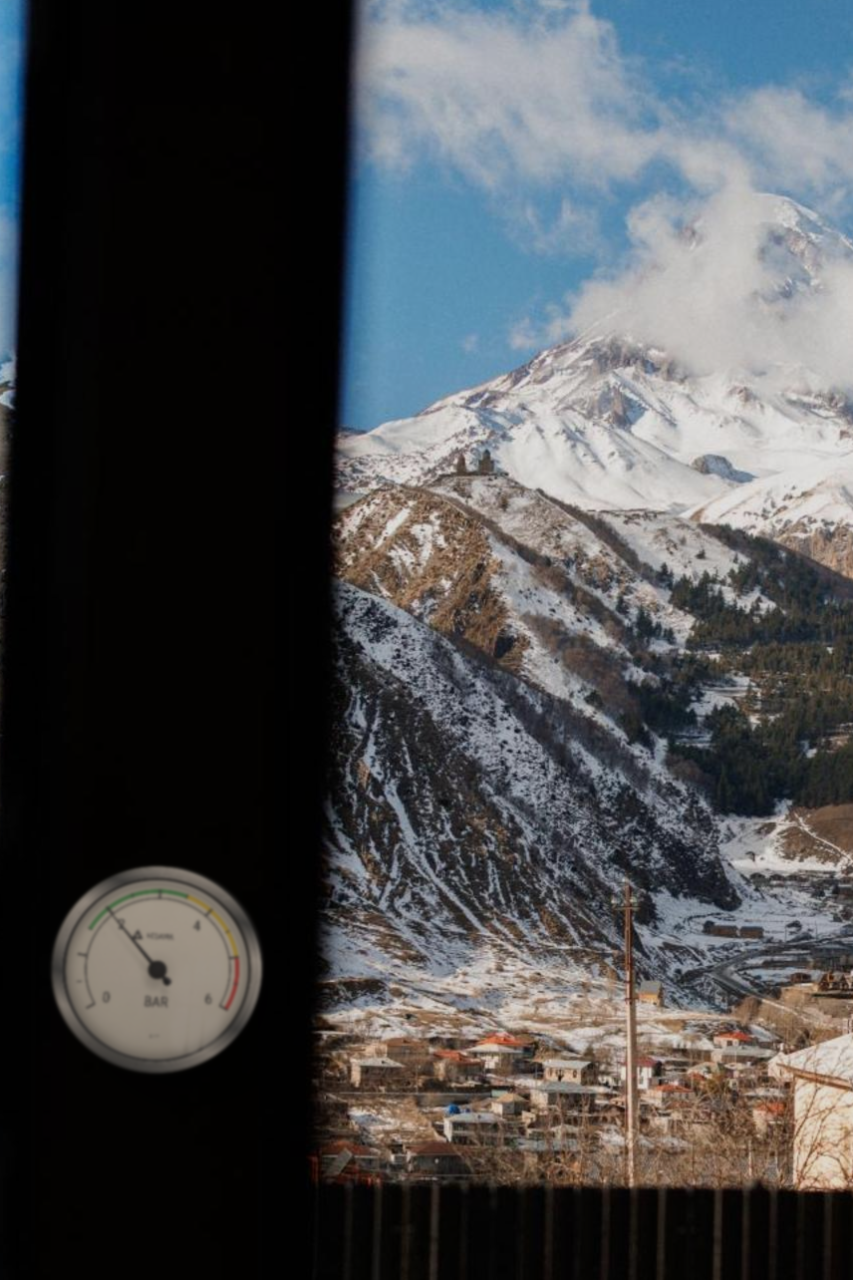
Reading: 2; bar
